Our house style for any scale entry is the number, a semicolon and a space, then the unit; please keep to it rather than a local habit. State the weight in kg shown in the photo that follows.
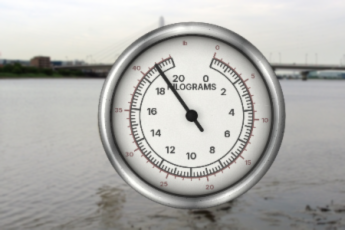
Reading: 19; kg
